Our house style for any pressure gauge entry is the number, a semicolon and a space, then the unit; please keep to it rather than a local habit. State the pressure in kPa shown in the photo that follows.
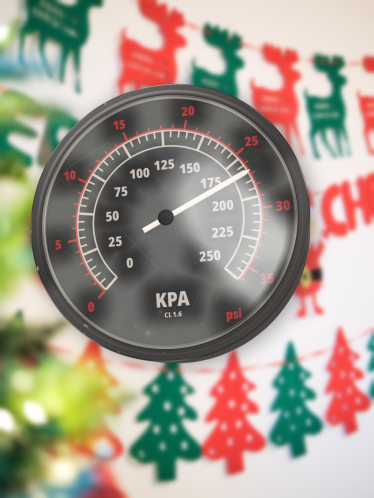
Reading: 185; kPa
